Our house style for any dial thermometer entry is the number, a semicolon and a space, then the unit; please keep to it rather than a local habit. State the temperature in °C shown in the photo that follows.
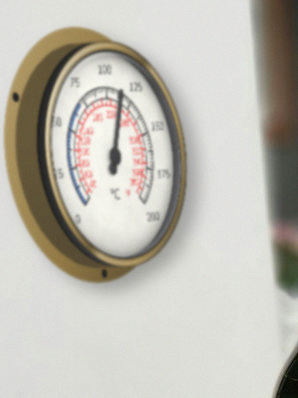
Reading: 112.5; °C
